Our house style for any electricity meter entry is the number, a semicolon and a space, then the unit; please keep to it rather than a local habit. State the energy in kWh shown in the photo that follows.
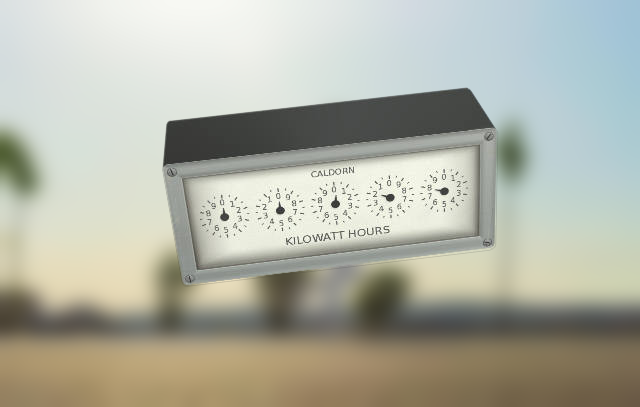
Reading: 18; kWh
